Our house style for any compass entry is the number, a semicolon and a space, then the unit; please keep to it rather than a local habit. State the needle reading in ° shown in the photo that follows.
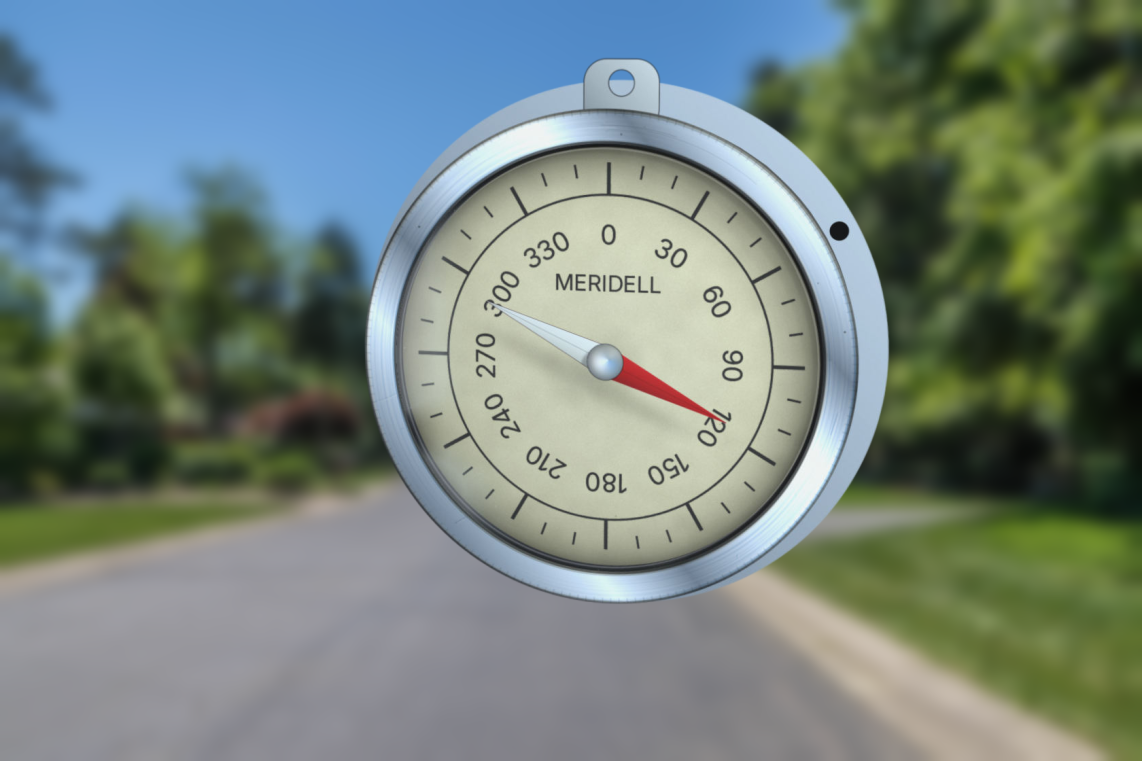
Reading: 115; °
